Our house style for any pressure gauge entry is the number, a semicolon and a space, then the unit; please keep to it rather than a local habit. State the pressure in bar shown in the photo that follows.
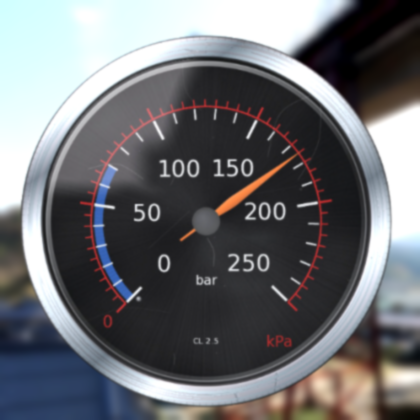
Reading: 175; bar
